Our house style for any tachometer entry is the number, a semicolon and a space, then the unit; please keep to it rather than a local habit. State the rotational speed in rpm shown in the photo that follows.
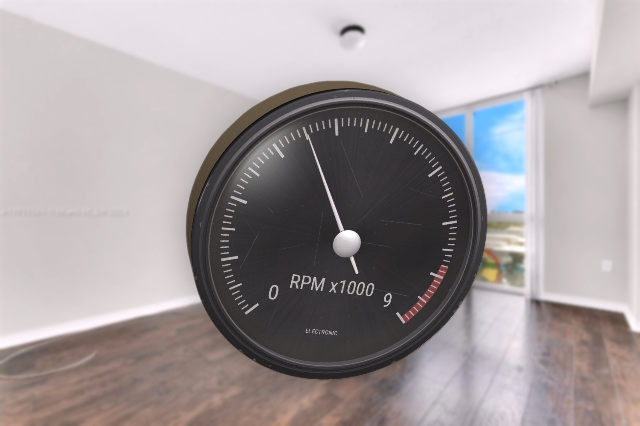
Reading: 3500; rpm
